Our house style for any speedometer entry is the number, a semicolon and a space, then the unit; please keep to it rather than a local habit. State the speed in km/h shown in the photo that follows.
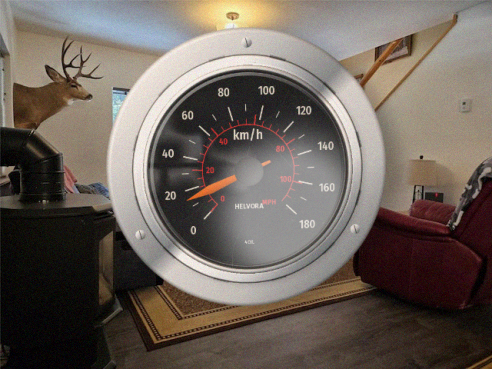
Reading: 15; km/h
